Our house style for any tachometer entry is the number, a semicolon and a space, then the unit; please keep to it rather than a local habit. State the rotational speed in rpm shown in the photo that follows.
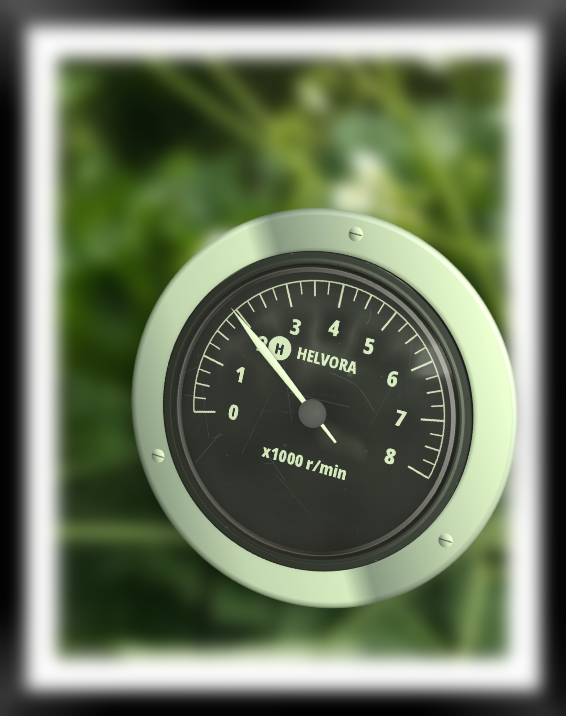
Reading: 2000; rpm
